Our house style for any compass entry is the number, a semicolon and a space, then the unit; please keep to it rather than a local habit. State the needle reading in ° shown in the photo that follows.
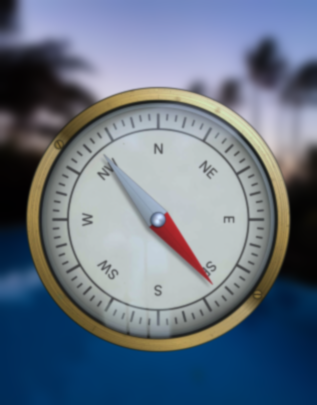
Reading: 140; °
